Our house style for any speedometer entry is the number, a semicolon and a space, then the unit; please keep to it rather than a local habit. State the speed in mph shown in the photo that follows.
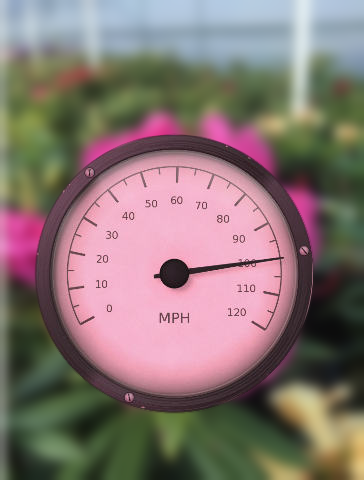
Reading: 100; mph
